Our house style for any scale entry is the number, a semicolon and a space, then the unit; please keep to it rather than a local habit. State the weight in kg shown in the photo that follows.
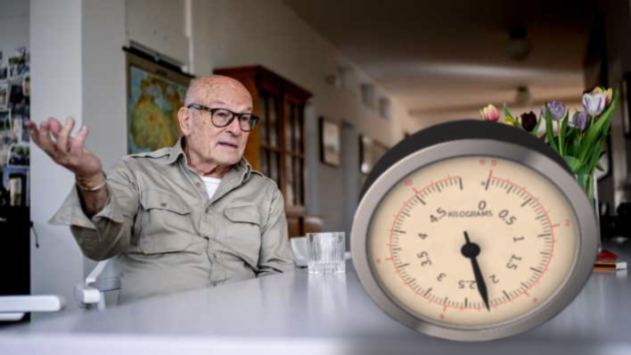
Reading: 2.25; kg
